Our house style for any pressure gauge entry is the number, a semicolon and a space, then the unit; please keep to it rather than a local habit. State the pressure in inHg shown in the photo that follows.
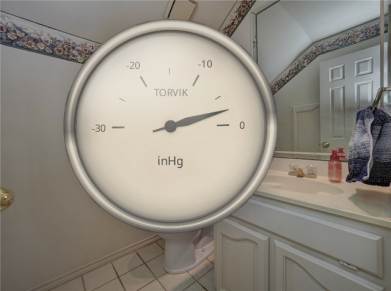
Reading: -2.5; inHg
